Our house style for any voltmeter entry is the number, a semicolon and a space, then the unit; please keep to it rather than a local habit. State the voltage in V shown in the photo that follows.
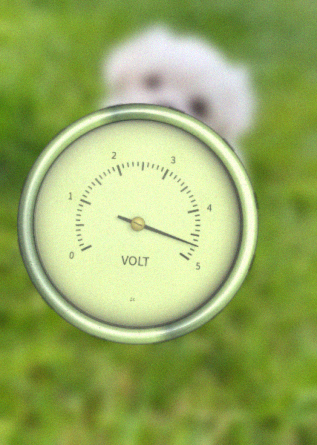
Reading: 4.7; V
